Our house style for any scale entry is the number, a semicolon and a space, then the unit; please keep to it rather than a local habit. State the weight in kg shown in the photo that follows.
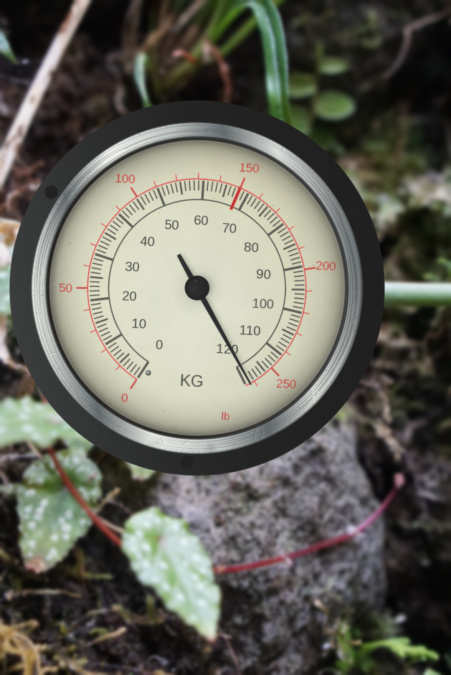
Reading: 119; kg
